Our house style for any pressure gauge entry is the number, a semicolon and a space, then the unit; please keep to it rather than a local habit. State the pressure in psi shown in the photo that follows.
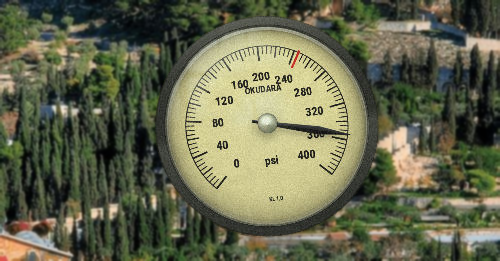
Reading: 355; psi
